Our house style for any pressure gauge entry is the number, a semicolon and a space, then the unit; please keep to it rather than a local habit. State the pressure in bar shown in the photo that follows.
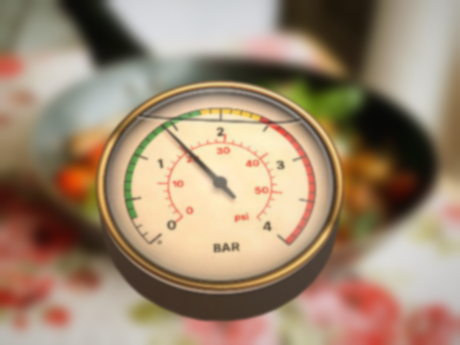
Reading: 1.4; bar
